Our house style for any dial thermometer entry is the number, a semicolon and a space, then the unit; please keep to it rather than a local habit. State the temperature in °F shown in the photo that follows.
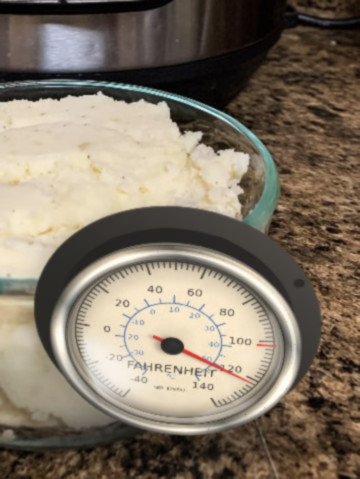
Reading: 120; °F
